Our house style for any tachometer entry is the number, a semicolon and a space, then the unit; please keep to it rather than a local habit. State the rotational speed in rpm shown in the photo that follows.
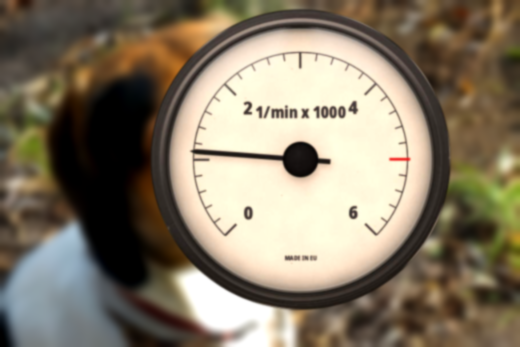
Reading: 1100; rpm
